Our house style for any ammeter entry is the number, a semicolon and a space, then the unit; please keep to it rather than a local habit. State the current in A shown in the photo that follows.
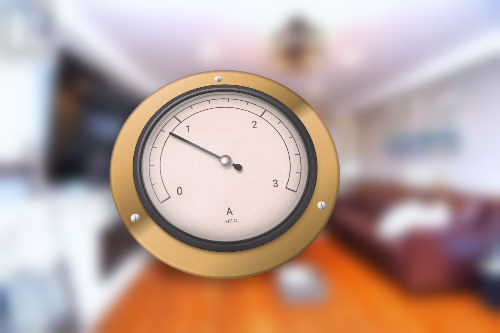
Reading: 0.8; A
